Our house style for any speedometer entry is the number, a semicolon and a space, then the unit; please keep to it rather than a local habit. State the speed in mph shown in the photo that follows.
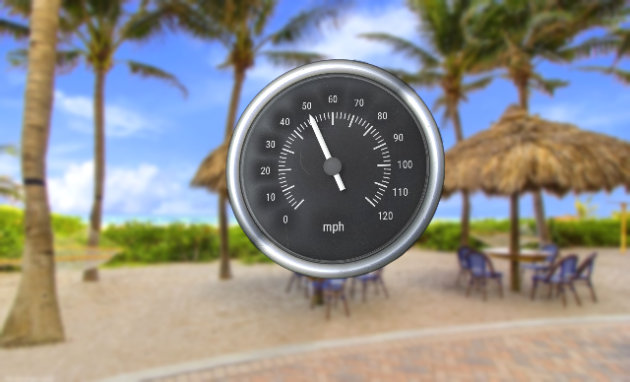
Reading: 50; mph
